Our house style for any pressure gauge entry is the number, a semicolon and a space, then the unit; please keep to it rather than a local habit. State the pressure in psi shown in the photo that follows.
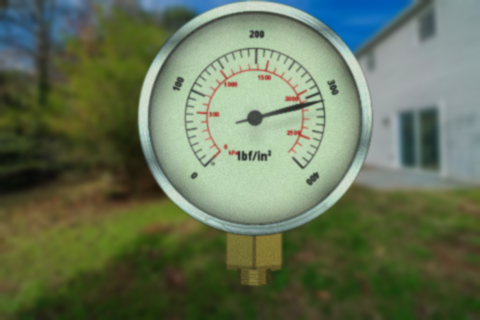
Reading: 310; psi
